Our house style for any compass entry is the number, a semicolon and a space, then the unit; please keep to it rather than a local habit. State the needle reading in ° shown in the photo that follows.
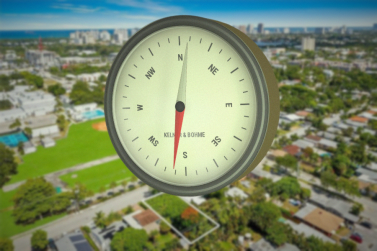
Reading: 190; °
